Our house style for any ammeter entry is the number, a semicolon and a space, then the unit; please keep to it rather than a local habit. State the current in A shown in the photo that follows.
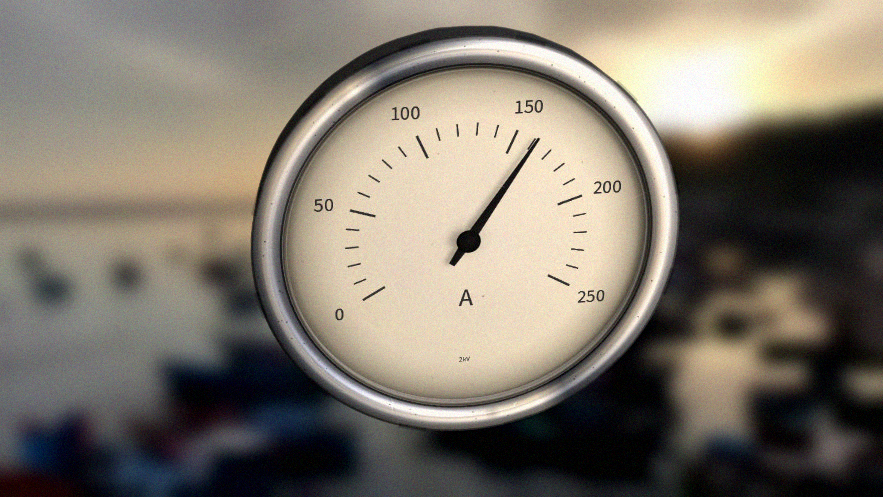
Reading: 160; A
